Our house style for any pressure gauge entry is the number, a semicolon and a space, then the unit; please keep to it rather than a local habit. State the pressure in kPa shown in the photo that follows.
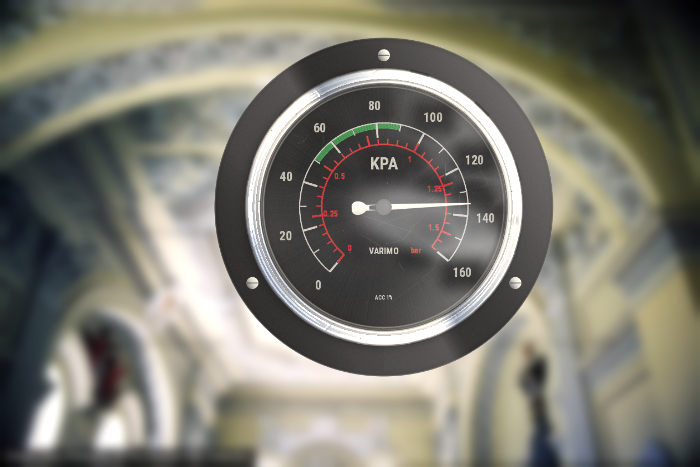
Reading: 135; kPa
